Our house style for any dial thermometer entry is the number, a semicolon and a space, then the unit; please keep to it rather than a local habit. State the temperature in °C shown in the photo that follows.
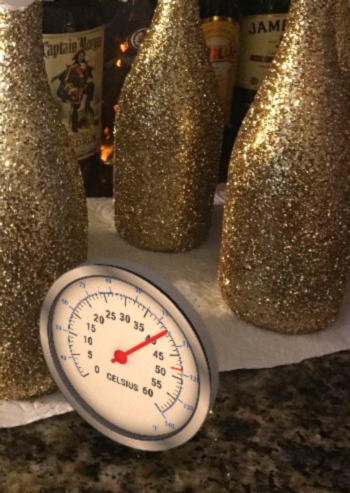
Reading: 40; °C
